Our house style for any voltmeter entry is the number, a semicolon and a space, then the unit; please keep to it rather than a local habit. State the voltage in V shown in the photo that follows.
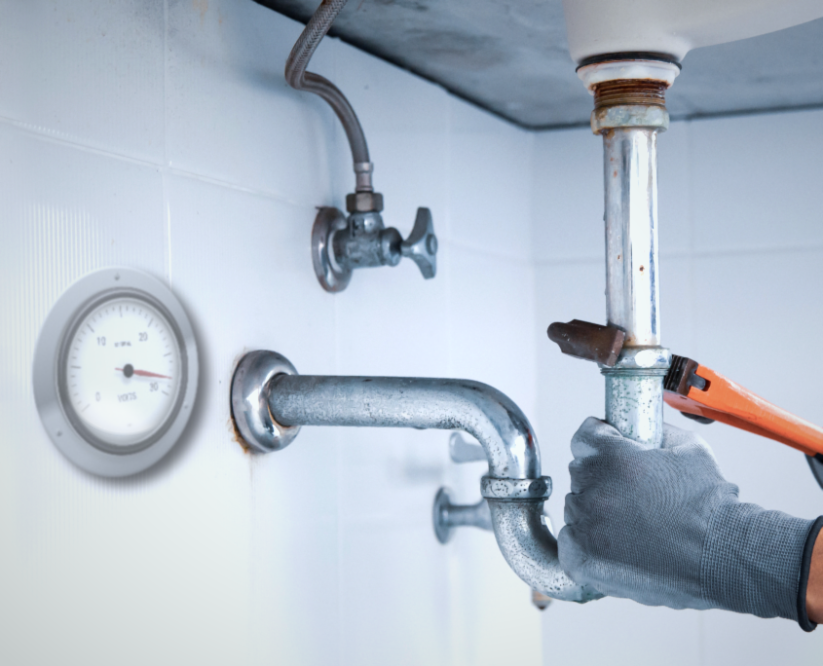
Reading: 28; V
